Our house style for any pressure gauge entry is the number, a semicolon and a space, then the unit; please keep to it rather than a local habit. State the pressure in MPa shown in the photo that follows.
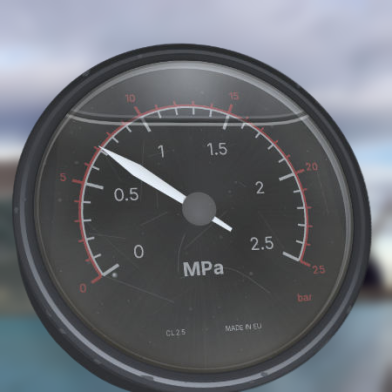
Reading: 0.7; MPa
